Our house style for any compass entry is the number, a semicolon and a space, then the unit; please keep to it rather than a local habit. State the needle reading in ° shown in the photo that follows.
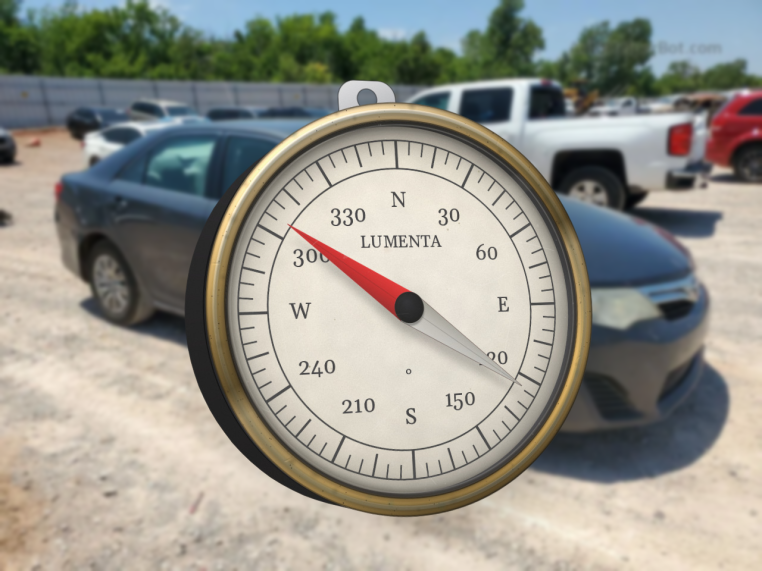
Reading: 305; °
